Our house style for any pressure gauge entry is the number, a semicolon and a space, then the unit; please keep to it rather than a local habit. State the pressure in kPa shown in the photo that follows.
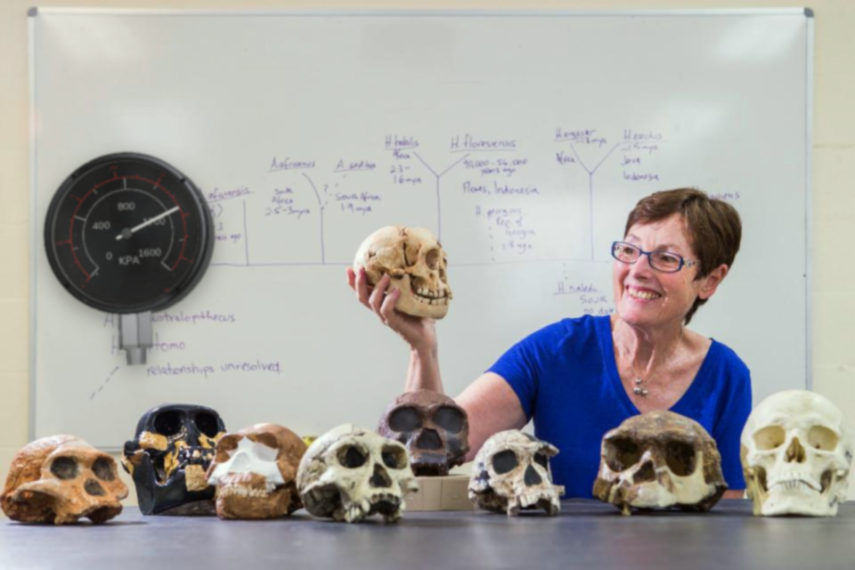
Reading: 1200; kPa
